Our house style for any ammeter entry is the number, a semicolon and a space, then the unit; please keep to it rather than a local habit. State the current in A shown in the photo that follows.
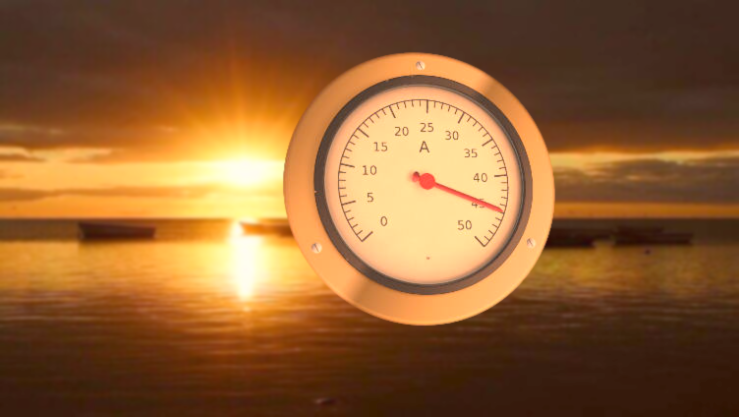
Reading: 45; A
